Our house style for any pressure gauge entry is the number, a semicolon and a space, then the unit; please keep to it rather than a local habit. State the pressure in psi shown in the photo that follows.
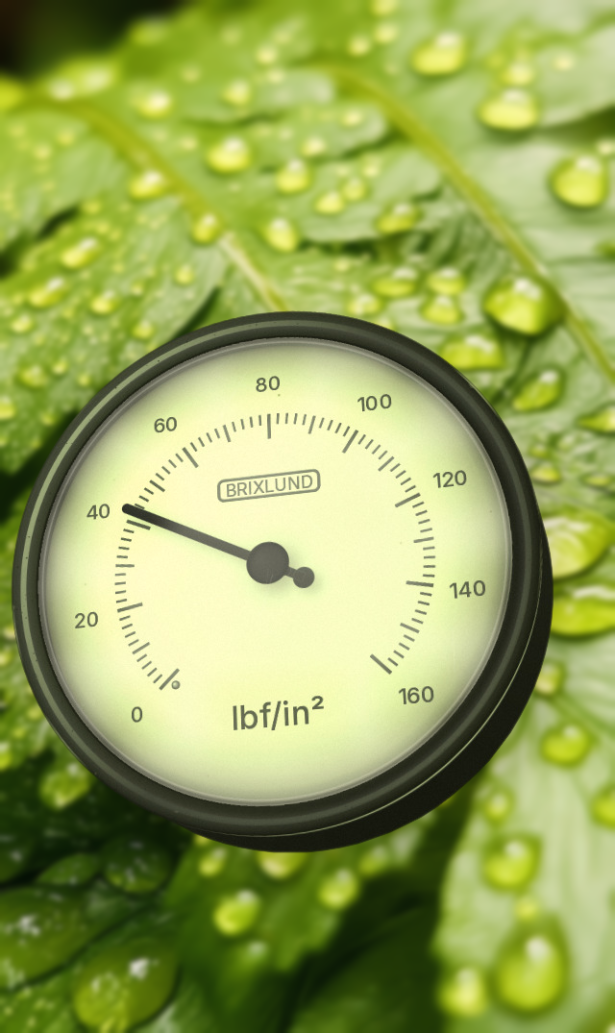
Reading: 42; psi
